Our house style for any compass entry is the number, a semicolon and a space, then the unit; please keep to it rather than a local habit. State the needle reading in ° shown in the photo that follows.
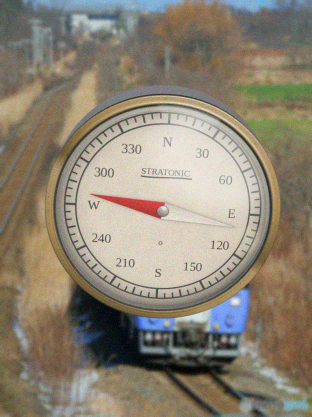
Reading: 280; °
